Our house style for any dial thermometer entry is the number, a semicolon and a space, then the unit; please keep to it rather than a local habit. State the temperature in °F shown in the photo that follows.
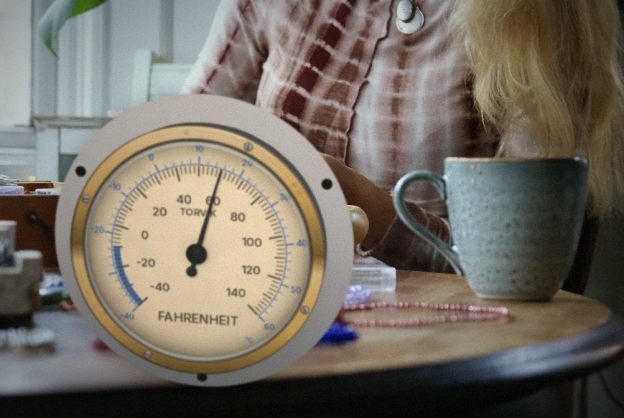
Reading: 60; °F
